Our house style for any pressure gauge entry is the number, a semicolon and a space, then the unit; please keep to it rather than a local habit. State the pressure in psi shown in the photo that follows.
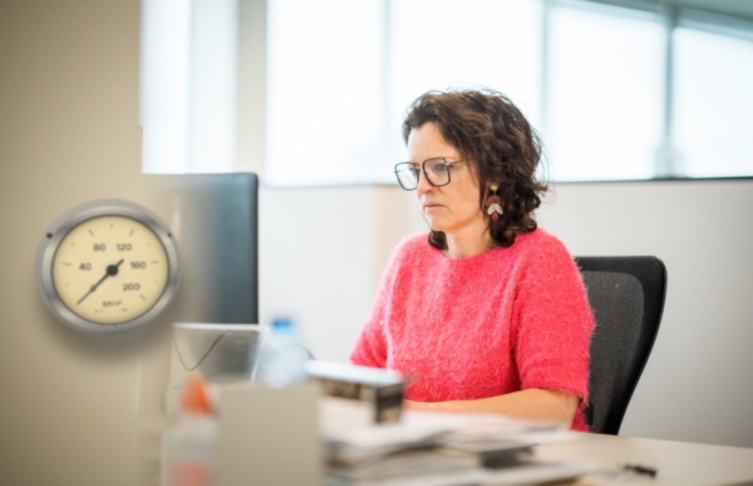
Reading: 0; psi
